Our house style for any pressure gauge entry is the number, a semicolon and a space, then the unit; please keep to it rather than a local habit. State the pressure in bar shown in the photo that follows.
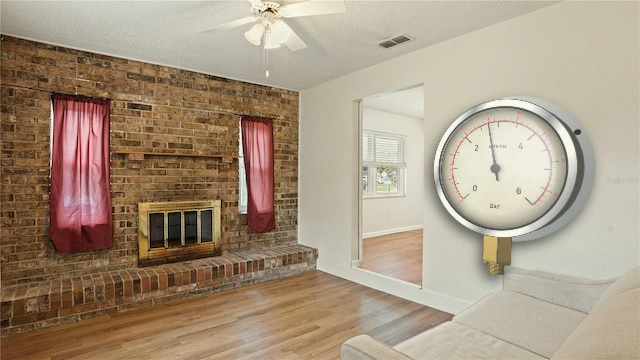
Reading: 2.75; bar
